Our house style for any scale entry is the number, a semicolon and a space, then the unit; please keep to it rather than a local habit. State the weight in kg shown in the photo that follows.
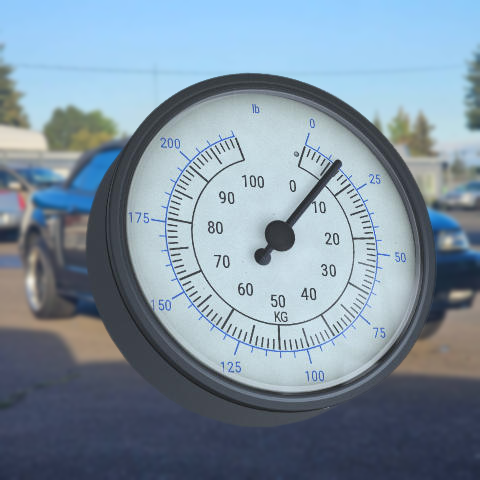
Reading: 6; kg
